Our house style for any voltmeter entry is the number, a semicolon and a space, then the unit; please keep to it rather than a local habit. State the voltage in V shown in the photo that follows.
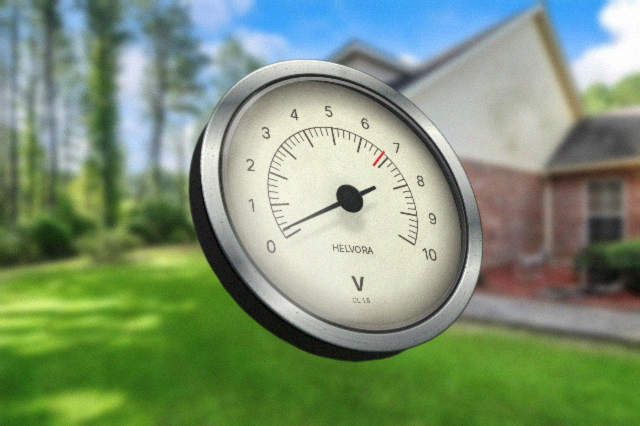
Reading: 0.2; V
